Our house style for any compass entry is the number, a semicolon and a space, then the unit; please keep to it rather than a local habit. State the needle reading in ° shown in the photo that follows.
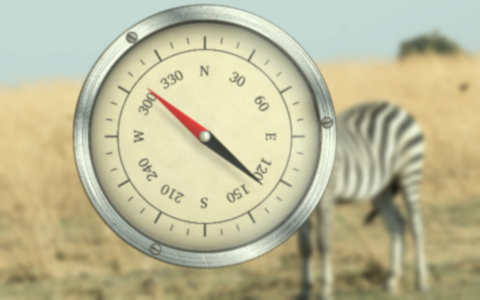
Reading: 310; °
